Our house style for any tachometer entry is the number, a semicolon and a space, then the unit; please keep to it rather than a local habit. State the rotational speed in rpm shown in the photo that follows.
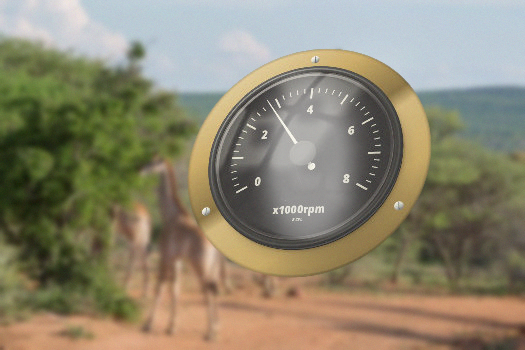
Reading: 2800; rpm
